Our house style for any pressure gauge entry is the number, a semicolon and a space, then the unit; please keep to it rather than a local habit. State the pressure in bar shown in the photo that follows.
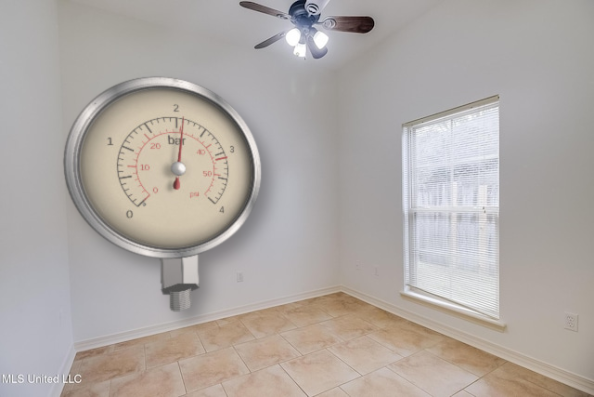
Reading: 2.1; bar
